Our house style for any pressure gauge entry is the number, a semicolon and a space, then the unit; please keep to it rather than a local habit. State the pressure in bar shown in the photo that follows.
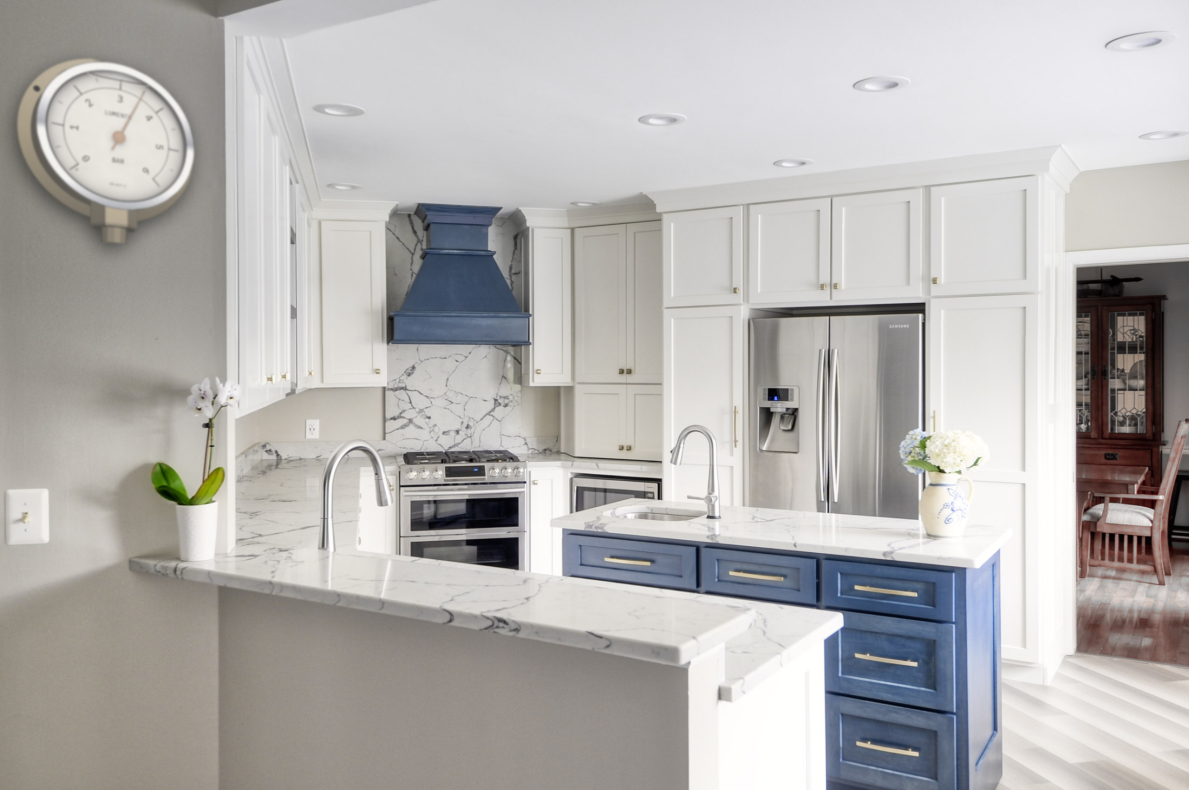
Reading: 3.5; bar
